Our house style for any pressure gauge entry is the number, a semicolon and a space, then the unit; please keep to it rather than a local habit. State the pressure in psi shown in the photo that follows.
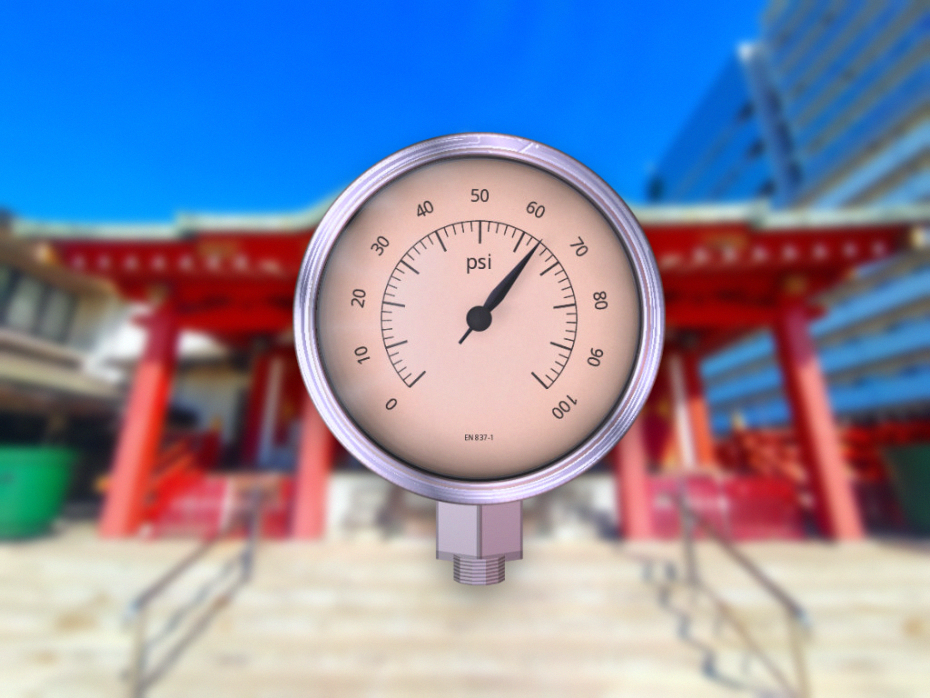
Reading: 64; psi
